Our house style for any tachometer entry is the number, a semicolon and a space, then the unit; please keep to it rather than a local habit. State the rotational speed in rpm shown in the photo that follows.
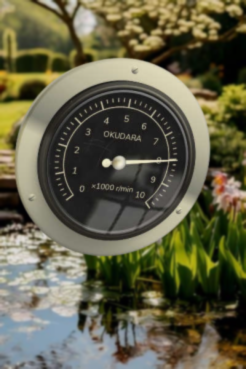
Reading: 8000; rpm
